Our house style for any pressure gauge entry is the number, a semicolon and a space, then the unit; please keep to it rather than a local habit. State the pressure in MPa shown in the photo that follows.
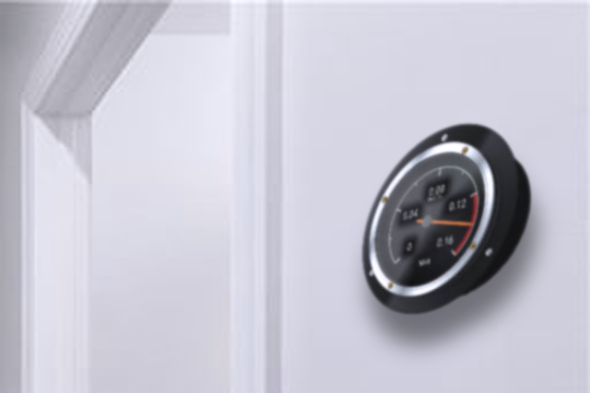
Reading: 0.14; MPa
